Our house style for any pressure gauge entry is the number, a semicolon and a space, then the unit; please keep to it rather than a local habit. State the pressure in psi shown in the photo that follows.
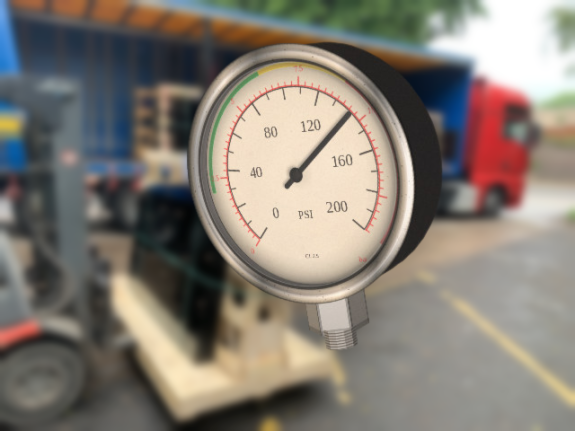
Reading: 140; psi
